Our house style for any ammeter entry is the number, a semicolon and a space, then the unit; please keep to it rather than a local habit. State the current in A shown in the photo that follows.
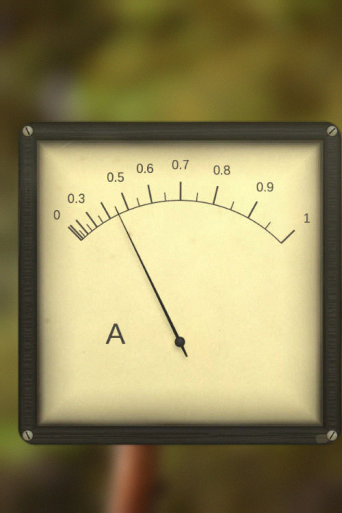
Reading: 0.45; A
